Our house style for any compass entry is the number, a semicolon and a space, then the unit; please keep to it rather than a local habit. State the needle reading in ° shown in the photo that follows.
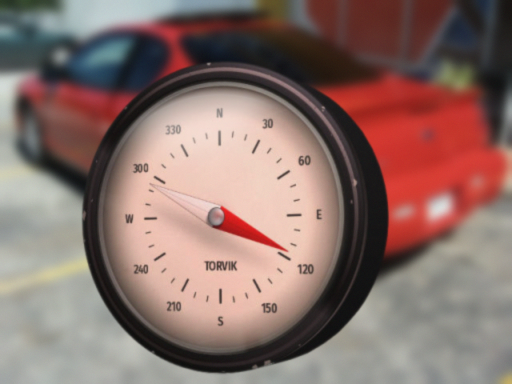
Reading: 115; °
